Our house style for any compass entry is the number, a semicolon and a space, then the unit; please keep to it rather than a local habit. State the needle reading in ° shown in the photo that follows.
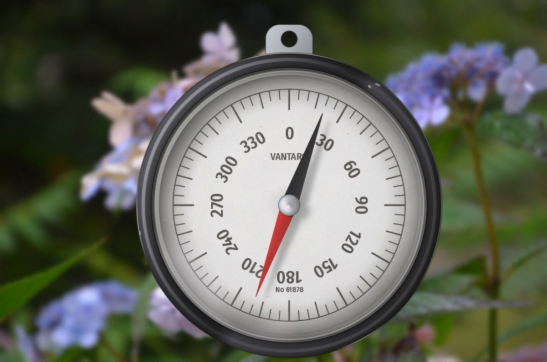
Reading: 200; °
